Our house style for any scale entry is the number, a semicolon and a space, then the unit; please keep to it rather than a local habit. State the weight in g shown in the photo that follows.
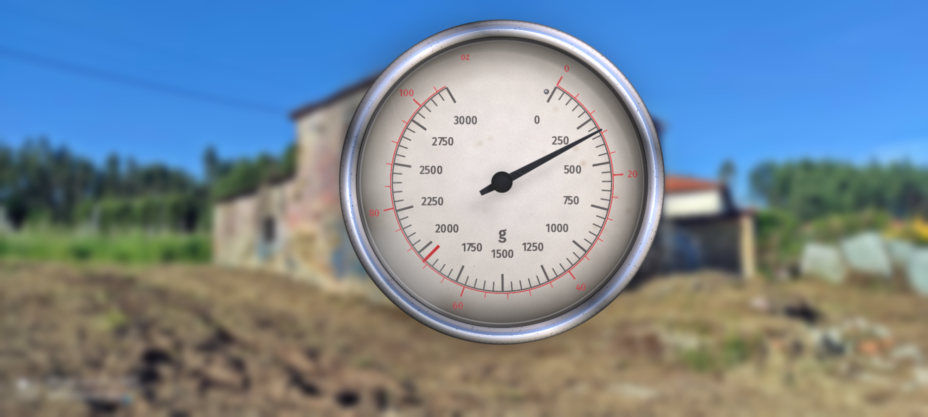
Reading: 325; g
